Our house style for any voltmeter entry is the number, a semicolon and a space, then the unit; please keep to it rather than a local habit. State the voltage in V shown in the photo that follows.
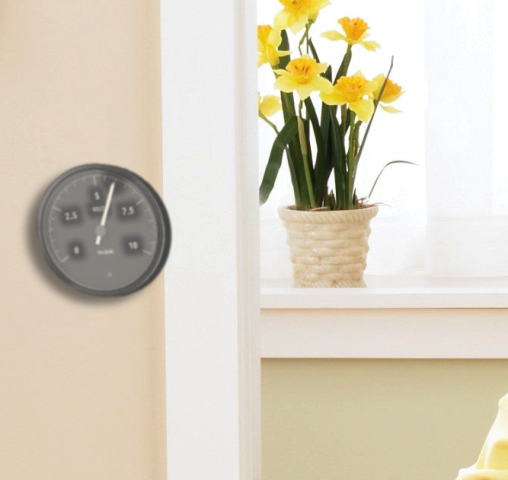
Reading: 6; V
